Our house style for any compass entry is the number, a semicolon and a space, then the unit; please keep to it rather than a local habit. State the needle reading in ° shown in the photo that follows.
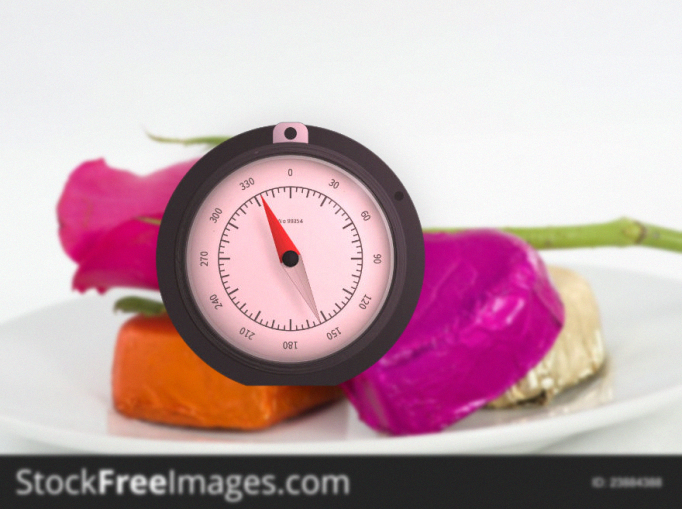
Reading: 335; °
